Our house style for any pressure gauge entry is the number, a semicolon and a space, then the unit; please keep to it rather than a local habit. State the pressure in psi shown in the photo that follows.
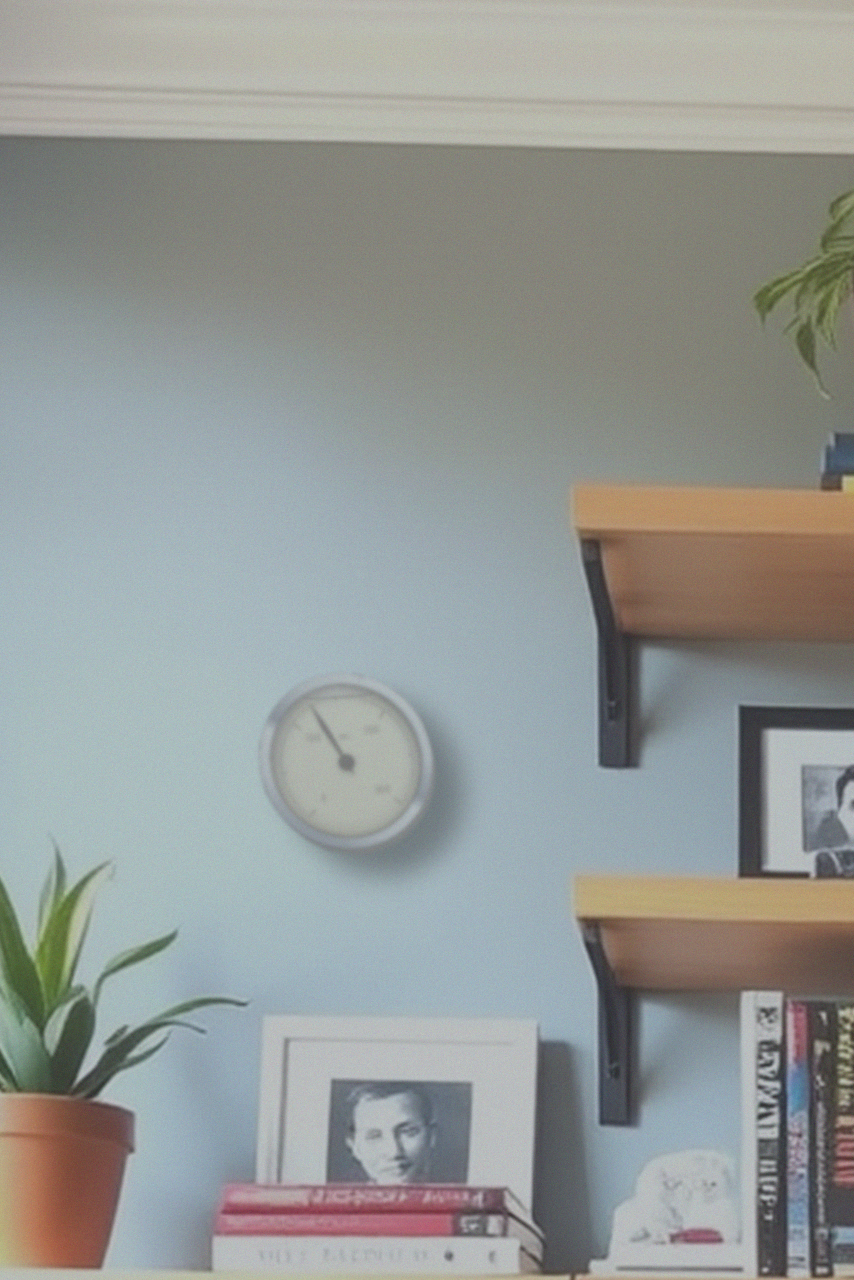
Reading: 125; psi
